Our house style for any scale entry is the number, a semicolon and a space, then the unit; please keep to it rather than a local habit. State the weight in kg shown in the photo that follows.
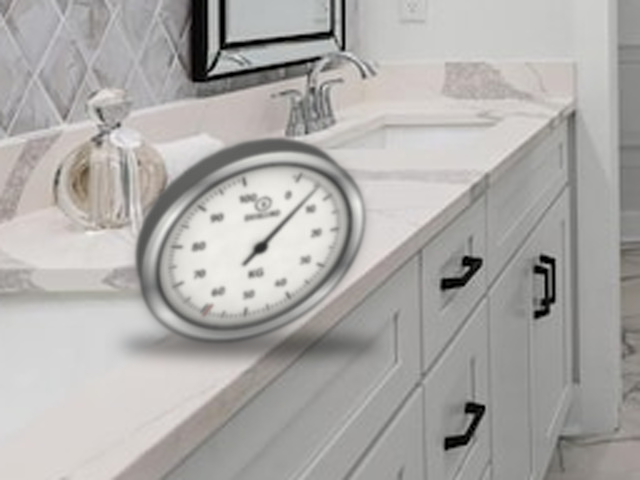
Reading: 5; kg
